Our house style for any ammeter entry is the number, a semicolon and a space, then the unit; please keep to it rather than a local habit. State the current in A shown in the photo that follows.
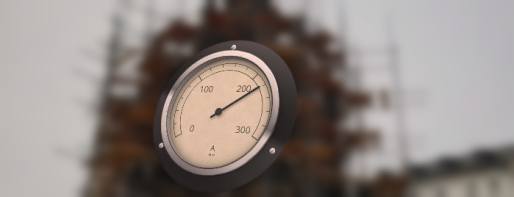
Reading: 220; A
